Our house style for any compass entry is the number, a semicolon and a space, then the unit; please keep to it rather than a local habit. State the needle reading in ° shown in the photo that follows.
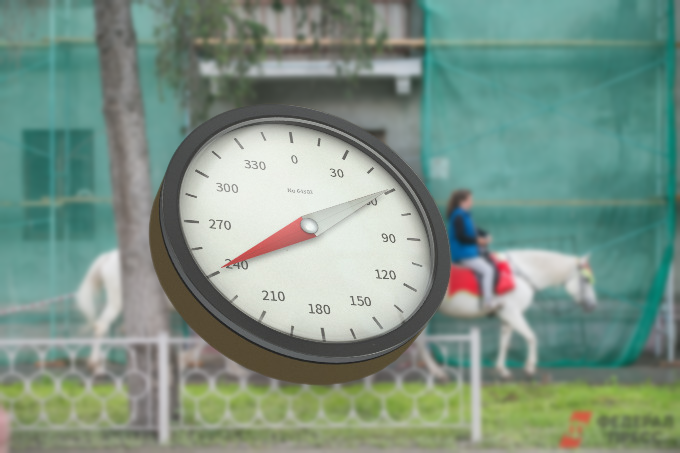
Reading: 240; °
